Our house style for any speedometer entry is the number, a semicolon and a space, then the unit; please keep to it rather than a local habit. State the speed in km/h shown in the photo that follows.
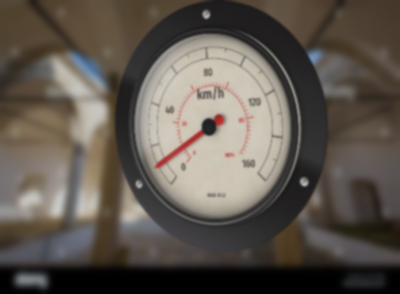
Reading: 10; km/h
